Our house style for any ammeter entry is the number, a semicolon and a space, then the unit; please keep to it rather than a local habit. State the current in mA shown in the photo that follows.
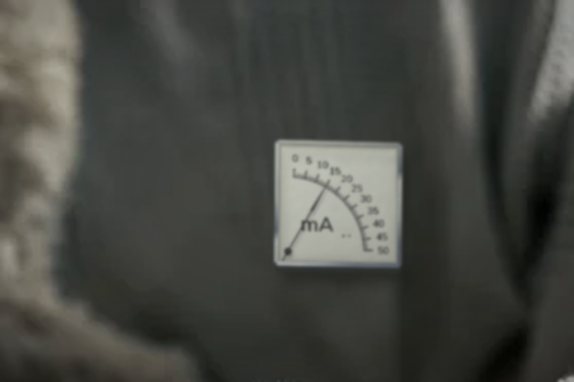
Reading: 15; mA
